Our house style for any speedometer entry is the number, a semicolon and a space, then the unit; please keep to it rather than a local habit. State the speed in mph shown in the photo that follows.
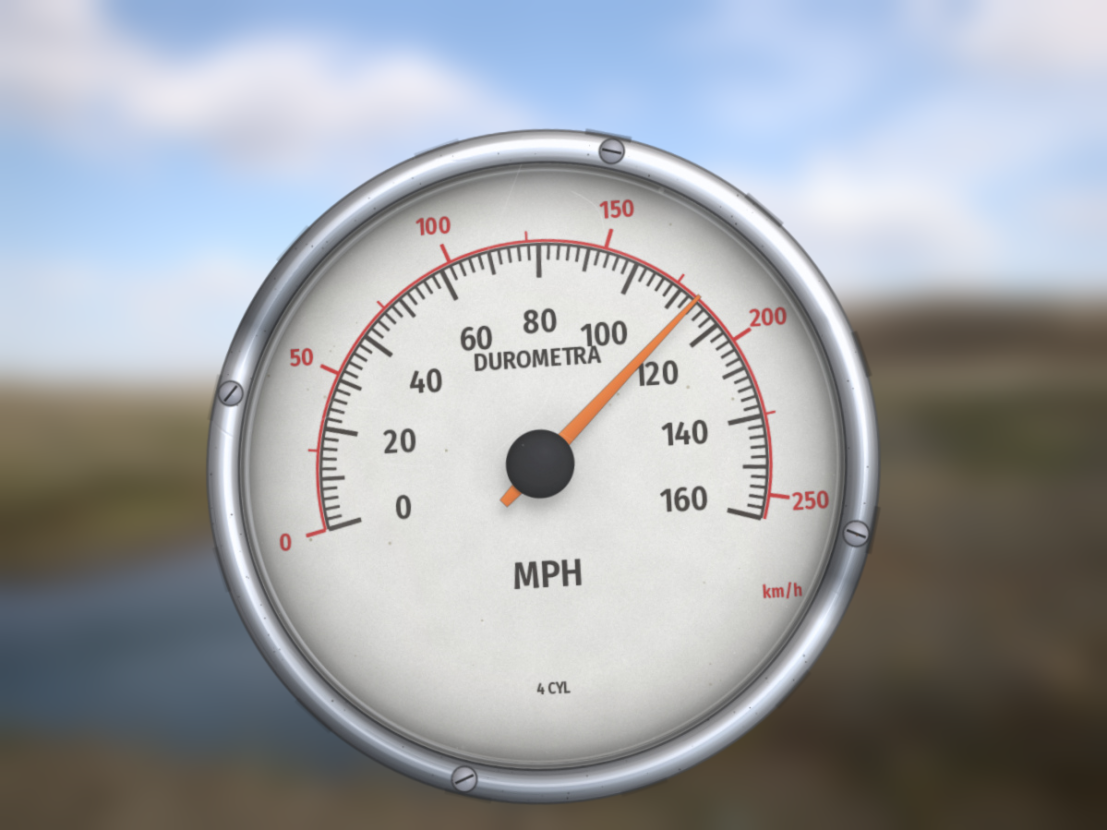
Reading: 114; mph
